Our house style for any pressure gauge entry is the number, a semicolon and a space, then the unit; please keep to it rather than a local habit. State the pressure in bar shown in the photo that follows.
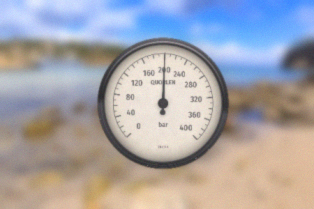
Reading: 200; bar
